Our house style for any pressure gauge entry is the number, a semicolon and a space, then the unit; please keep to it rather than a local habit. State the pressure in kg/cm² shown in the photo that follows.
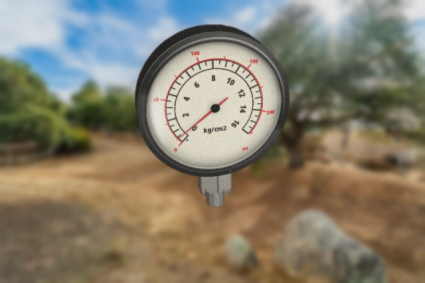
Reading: 0.5; kg/cm²
